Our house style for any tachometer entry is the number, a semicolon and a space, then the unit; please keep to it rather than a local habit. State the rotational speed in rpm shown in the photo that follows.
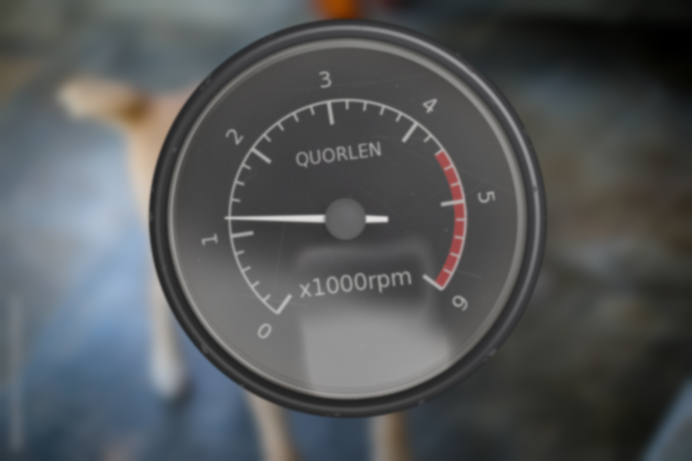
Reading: 1200; rpm
